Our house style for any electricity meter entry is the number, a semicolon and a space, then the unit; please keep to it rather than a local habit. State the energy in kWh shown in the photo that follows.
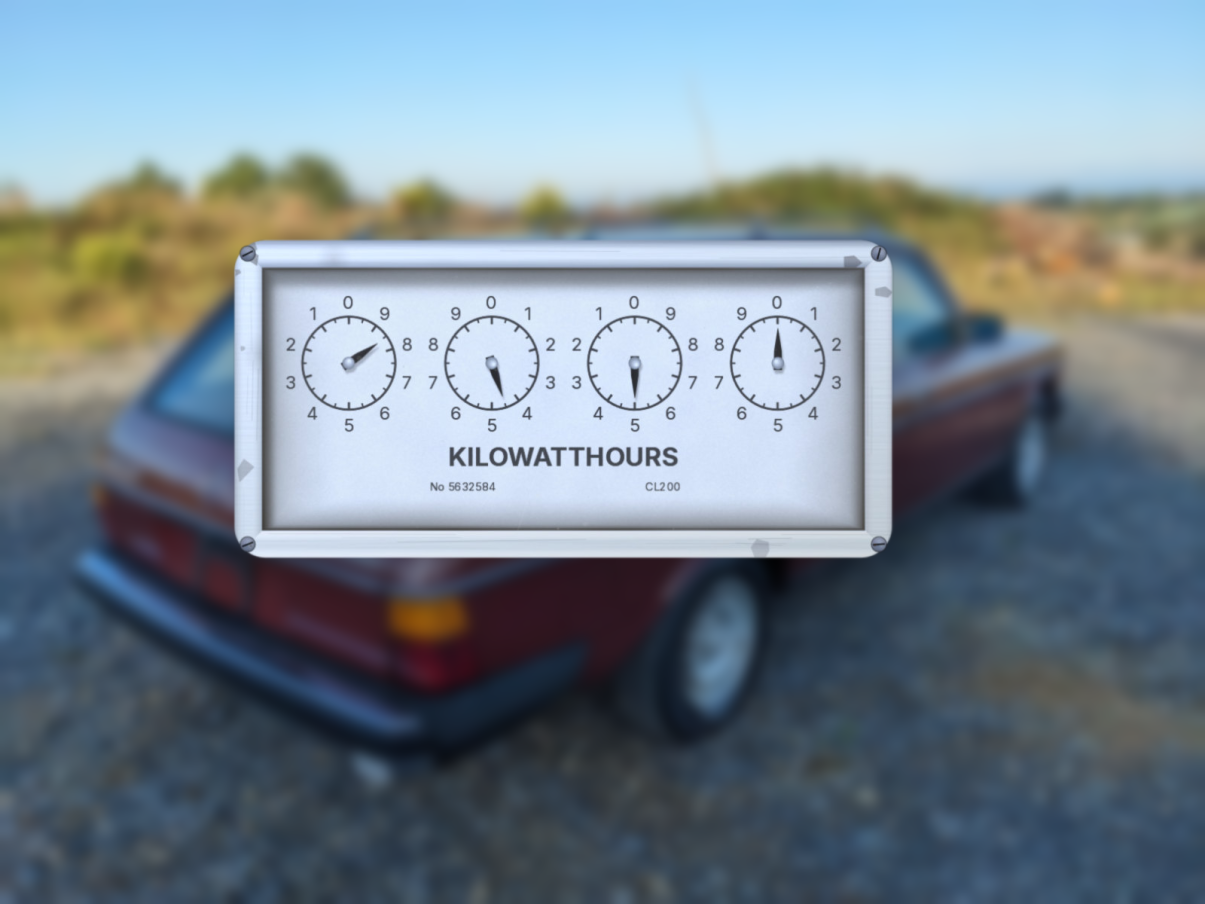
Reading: 8450; kWh
